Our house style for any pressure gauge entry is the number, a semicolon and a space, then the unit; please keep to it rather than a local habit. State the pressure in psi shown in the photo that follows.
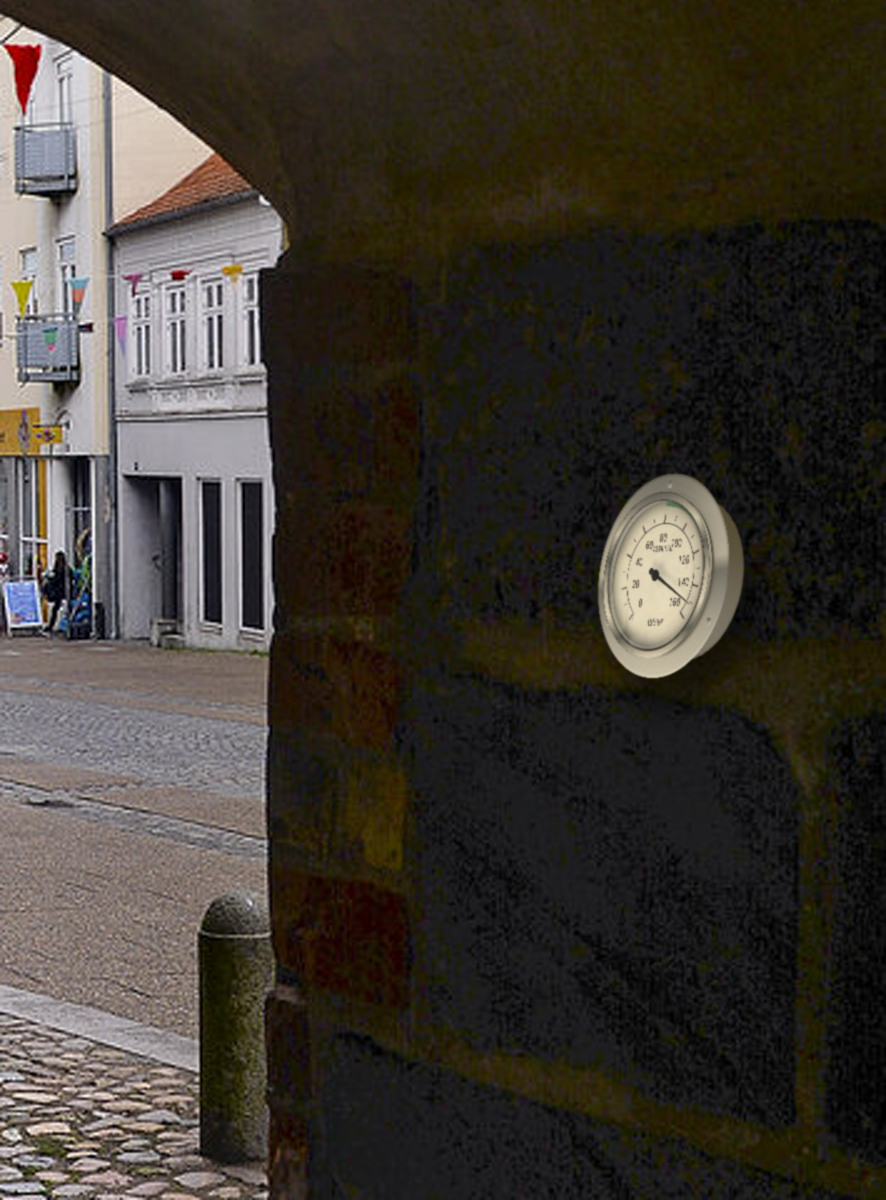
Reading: 150; psi
